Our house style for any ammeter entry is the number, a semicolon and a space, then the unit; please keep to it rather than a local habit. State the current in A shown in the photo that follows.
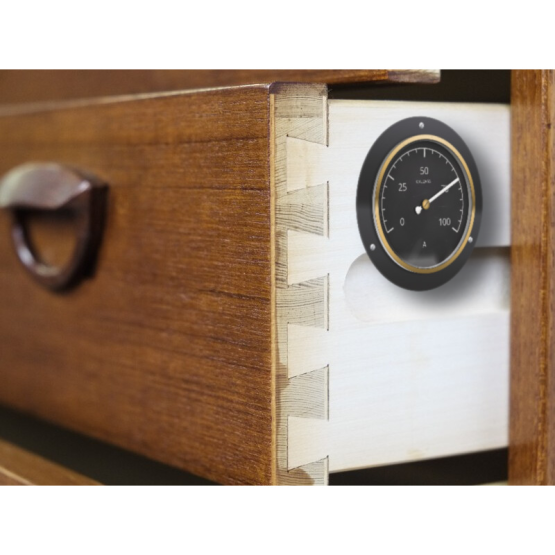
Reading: 75; A
